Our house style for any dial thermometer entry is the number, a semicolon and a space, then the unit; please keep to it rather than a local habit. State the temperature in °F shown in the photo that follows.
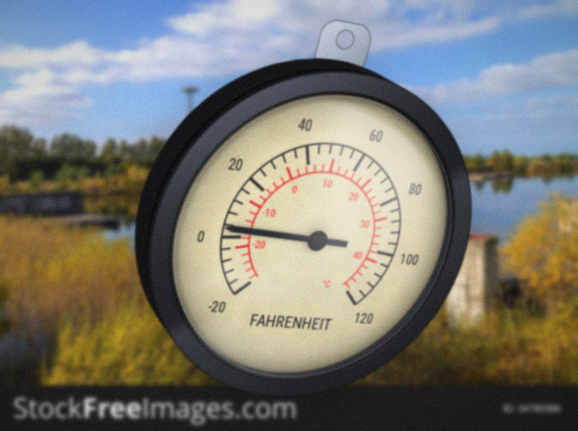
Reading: 4; °F
